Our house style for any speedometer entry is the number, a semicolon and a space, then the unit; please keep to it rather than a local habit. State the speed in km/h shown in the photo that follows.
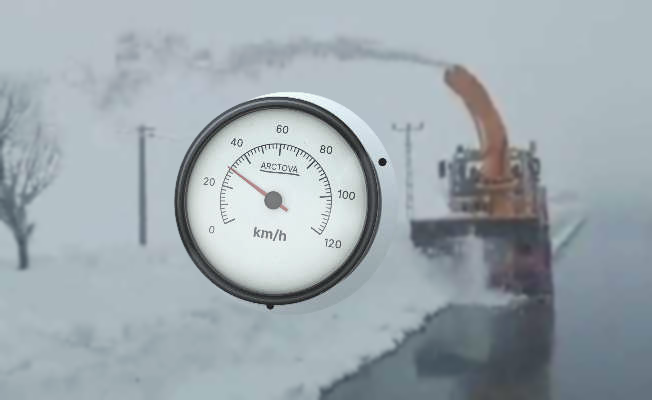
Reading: 30; km/h
